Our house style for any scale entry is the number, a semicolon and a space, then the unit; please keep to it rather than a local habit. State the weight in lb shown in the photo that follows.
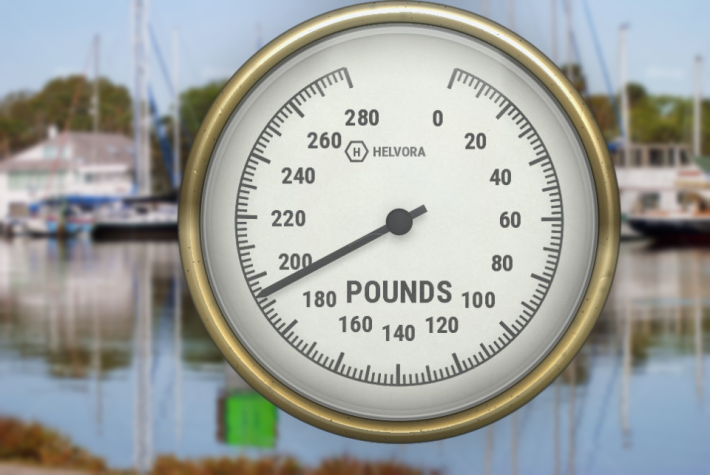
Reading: 194; lb
